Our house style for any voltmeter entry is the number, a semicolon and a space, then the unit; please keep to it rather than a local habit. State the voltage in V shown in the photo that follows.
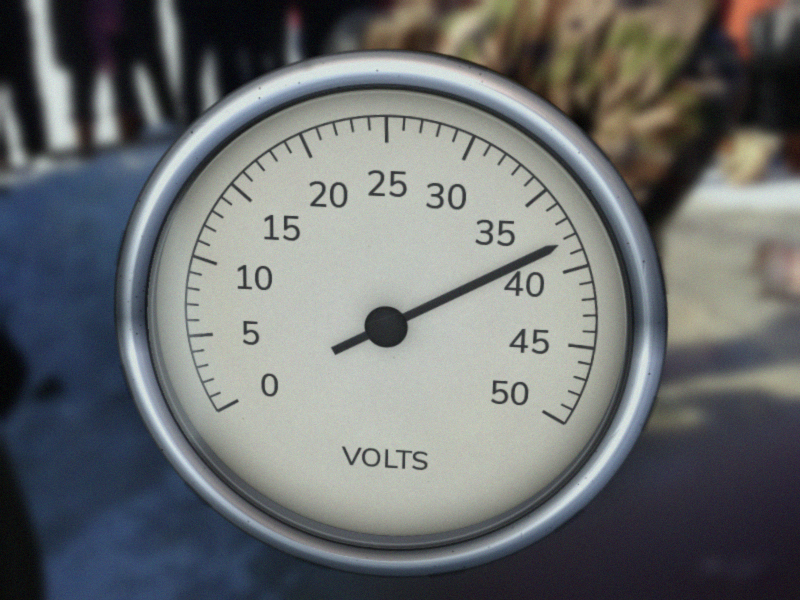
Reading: 38; V
